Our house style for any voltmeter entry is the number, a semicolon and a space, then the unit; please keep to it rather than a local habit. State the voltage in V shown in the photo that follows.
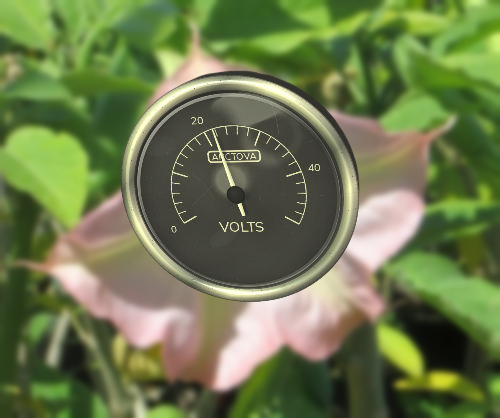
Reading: 22; V
